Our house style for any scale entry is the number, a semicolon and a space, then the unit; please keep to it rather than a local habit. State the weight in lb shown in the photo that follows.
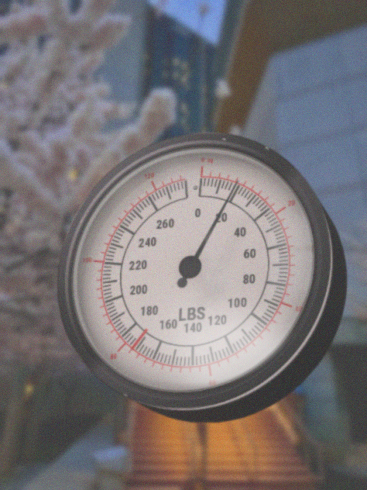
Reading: 20; lb
